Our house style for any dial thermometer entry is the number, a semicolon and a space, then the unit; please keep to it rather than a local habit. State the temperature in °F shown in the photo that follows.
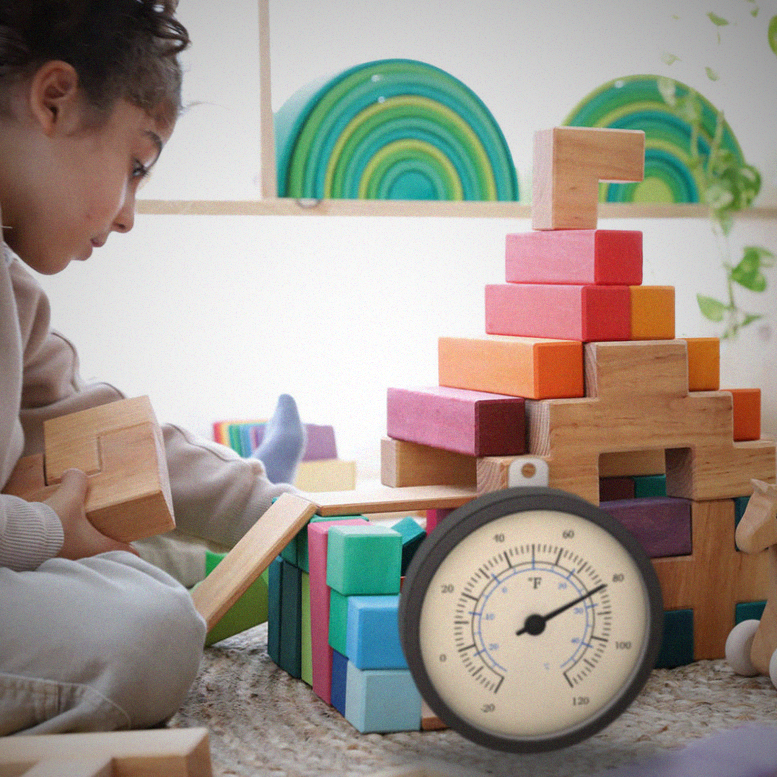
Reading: 80; °F
